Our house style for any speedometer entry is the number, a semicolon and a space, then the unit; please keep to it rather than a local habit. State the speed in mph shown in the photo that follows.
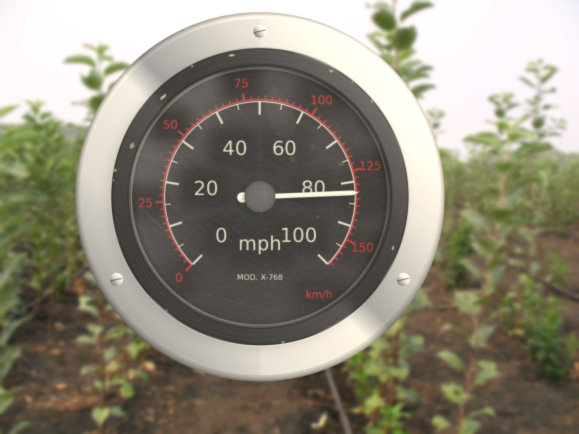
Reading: 82.5; mph
